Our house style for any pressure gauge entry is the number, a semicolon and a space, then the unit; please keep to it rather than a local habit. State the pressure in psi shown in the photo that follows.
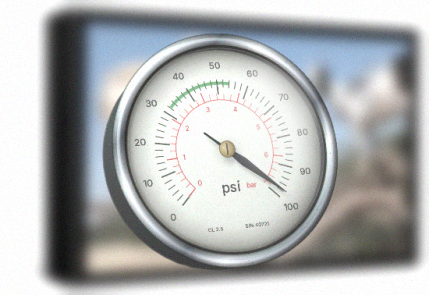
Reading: 98; psi
